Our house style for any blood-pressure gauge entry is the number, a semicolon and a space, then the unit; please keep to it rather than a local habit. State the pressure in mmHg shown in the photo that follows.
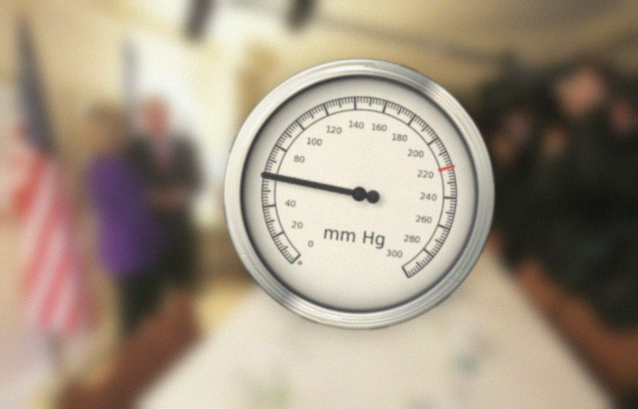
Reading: 60; mmHg
